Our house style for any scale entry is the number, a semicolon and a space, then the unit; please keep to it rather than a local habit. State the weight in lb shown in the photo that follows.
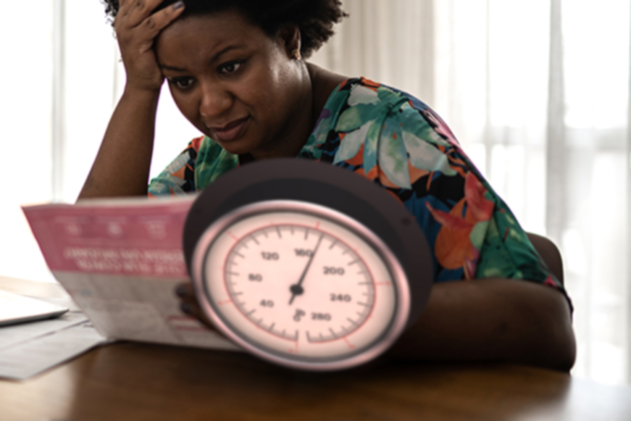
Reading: 170; lb
